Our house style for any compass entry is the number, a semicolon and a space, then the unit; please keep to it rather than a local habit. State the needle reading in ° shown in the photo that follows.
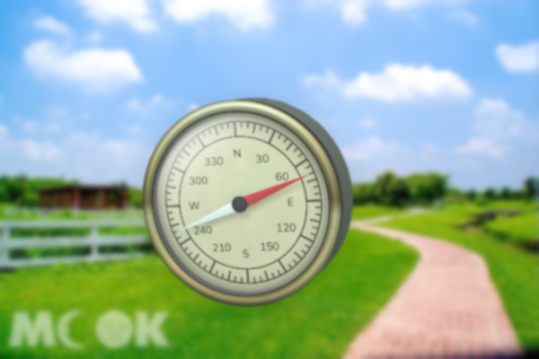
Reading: 70; °
